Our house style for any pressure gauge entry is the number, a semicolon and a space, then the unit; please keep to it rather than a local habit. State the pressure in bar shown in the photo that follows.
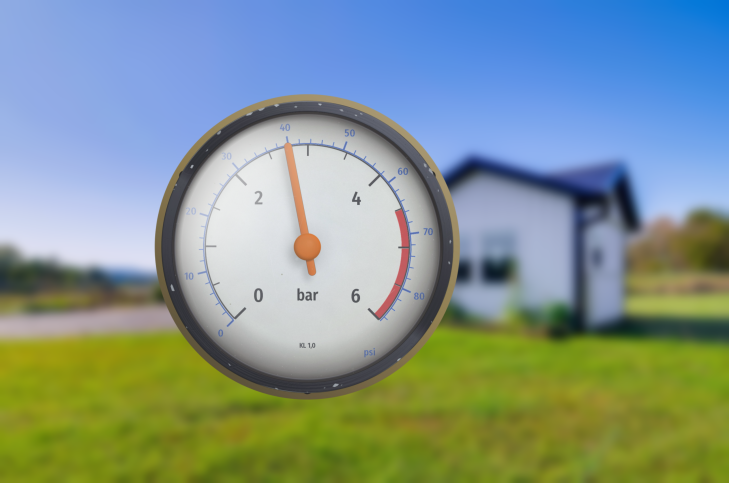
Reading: 2.75; bar
